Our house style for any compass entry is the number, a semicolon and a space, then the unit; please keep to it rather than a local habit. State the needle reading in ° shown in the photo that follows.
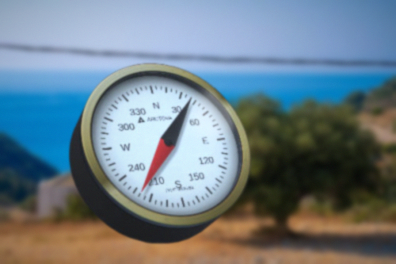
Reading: 220; °
